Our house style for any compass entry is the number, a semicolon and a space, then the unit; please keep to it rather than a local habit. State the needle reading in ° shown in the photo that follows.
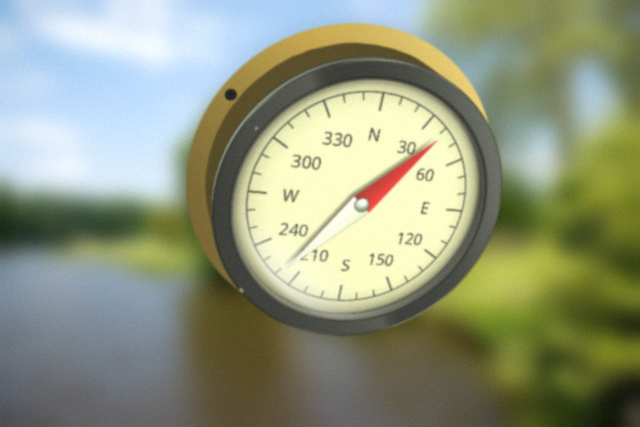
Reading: 40; °
